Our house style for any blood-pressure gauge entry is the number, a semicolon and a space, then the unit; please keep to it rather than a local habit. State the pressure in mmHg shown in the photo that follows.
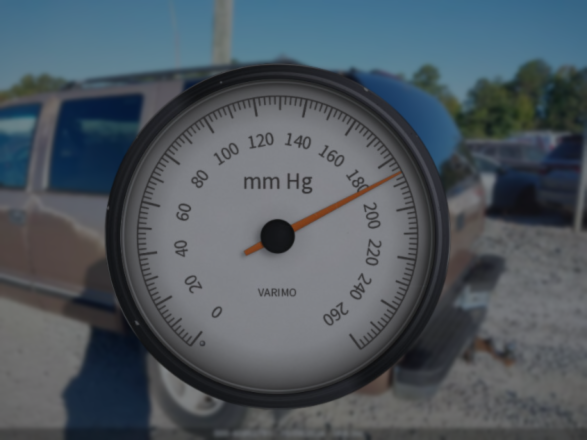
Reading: 186; mmHg
